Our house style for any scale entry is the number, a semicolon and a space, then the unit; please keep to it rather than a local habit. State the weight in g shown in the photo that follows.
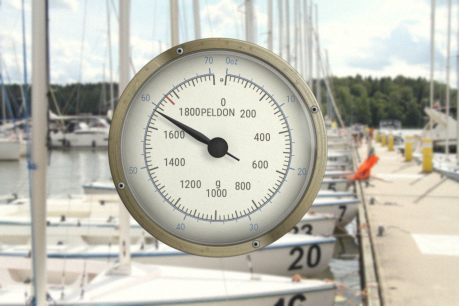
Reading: 1680; g
